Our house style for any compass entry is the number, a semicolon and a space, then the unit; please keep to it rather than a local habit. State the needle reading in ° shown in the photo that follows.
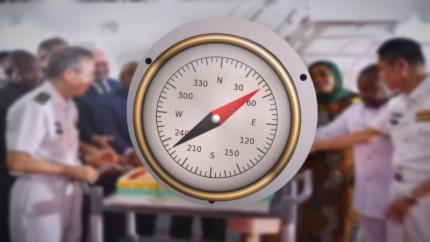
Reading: 50; °
